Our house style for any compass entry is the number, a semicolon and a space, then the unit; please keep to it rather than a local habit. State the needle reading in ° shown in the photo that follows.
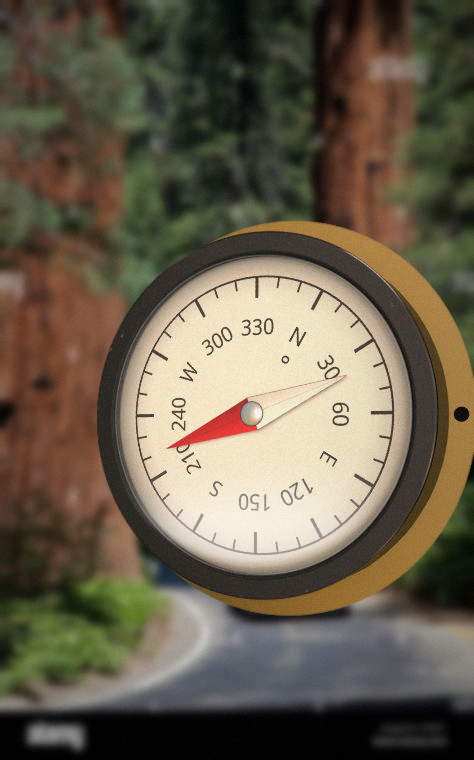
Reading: 220; °
